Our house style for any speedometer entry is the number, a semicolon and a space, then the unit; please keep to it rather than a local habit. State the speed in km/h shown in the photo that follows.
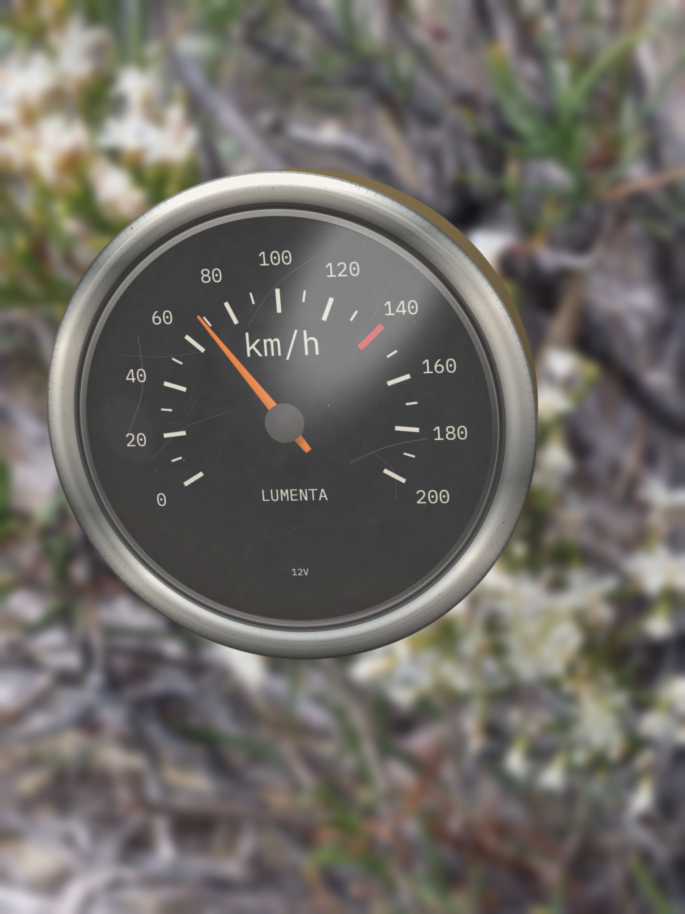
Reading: 70; km/h
